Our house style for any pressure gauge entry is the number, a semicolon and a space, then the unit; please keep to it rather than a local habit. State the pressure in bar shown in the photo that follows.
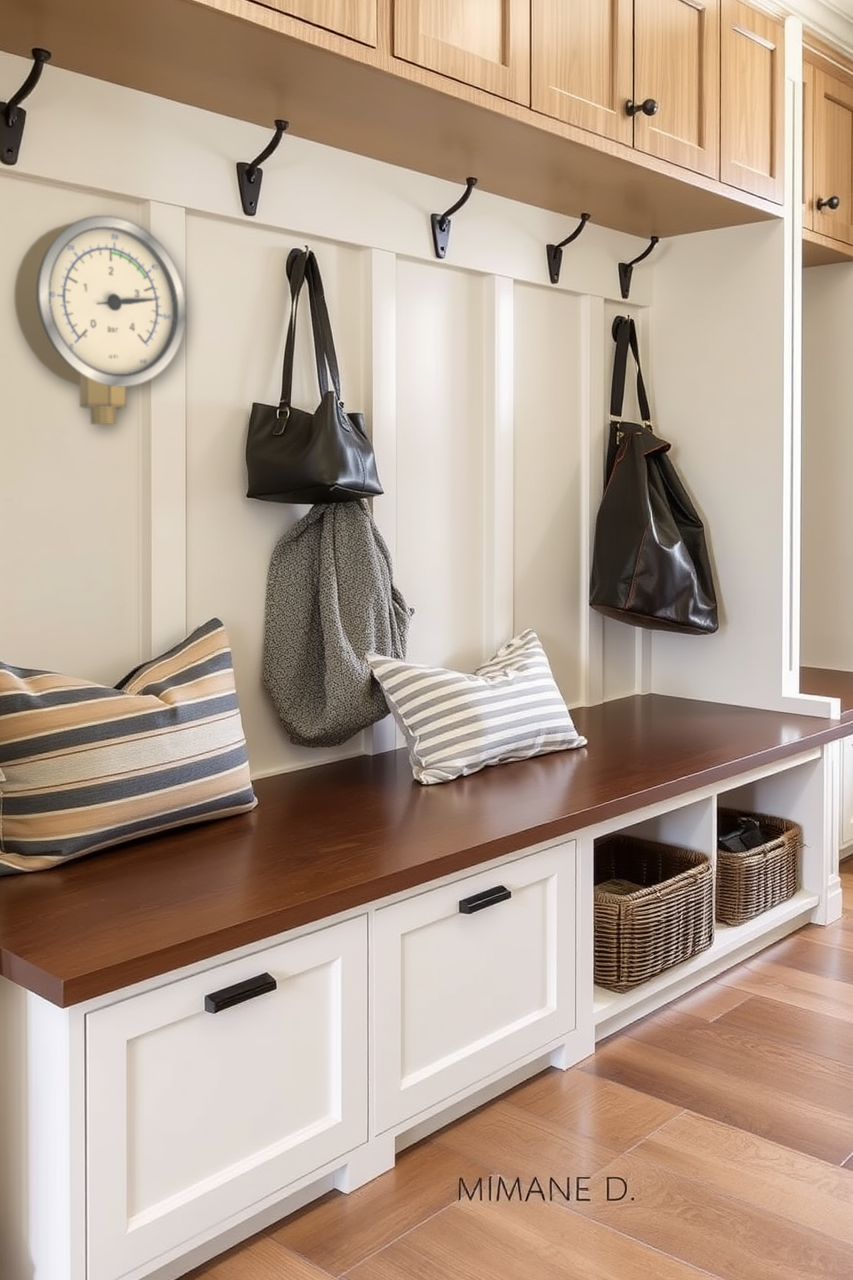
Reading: 3.2; bar
